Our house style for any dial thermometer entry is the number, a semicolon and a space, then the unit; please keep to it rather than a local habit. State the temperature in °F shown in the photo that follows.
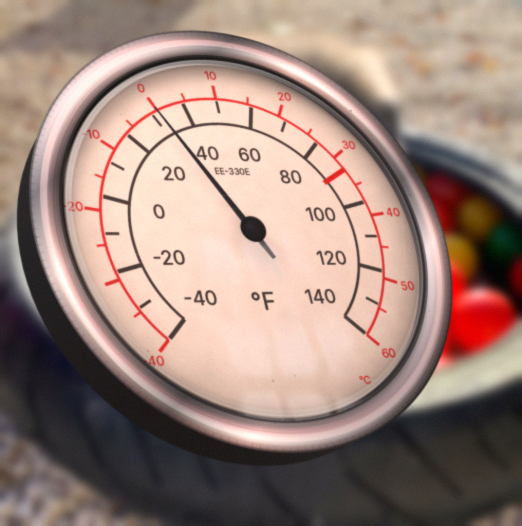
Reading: 30; °F
